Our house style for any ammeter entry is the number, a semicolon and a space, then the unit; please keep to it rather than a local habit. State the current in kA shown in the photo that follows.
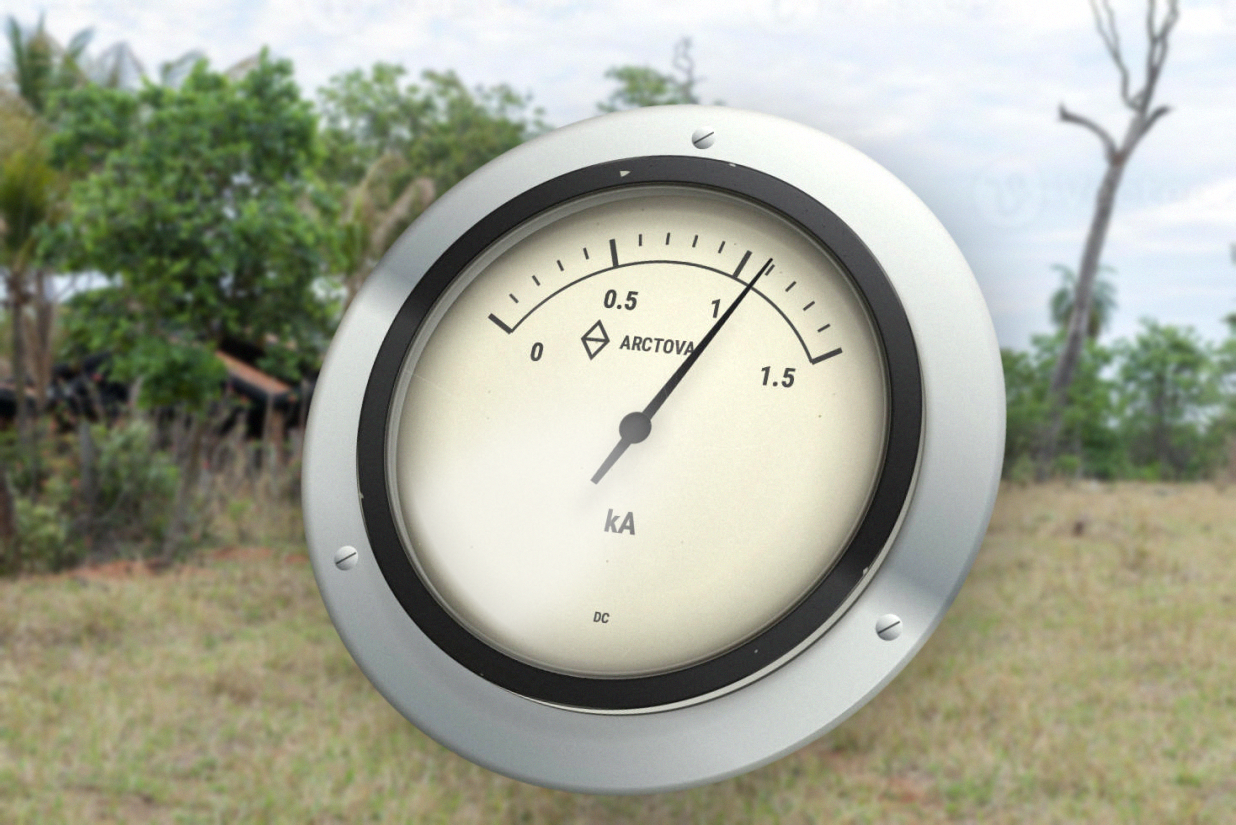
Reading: 1.1; kA
